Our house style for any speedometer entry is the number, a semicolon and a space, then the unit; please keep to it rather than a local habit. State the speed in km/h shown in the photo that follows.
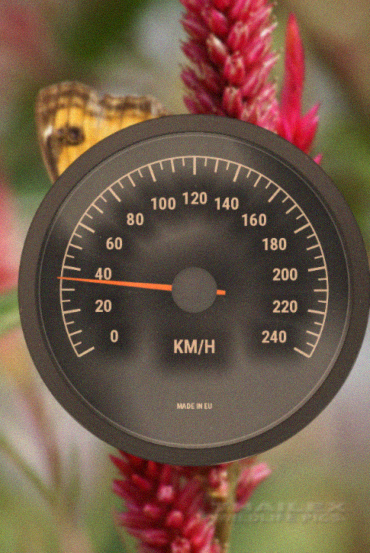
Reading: 35; km/h
